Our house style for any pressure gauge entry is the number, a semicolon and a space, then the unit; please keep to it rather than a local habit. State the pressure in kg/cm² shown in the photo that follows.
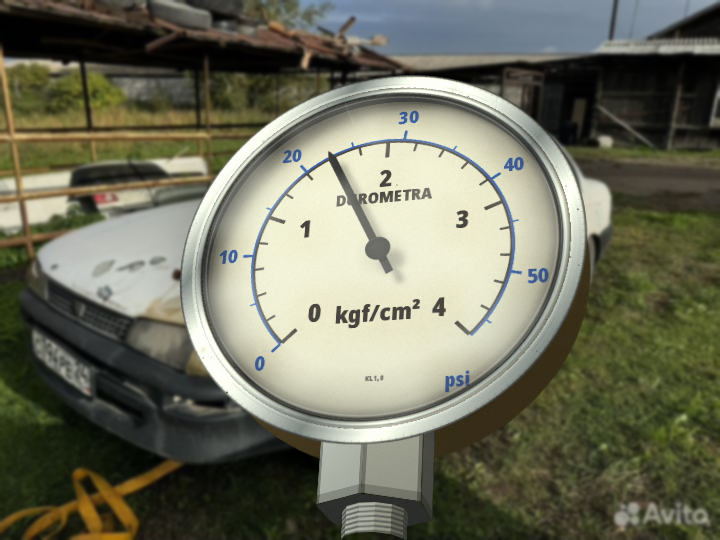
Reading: 1.6; kg/cm²
